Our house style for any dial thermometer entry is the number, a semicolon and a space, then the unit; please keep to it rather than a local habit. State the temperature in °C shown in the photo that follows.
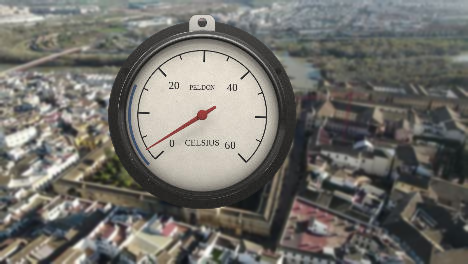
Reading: 2.5; °C
